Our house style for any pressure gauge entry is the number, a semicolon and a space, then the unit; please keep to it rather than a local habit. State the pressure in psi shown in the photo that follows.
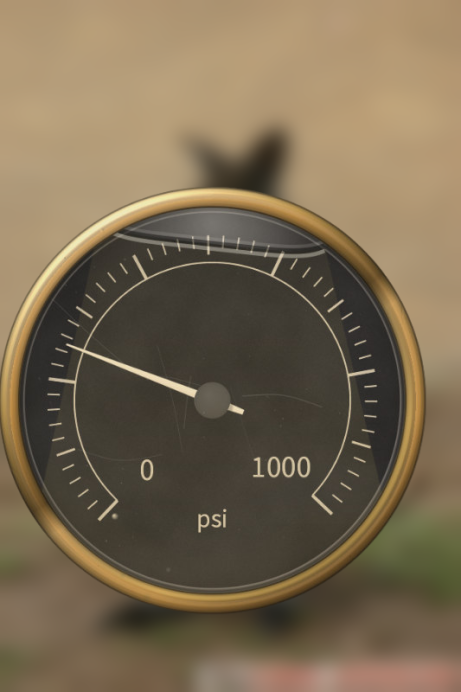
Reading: 250; psi
